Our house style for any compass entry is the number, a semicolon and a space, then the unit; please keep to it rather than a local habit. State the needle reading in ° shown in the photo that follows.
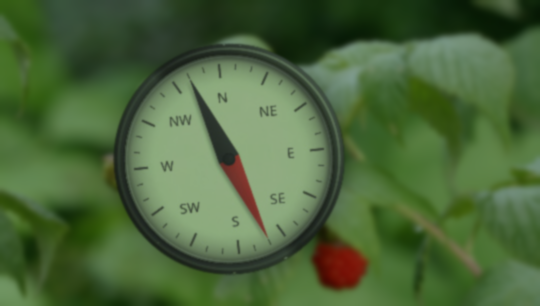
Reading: 160; °
